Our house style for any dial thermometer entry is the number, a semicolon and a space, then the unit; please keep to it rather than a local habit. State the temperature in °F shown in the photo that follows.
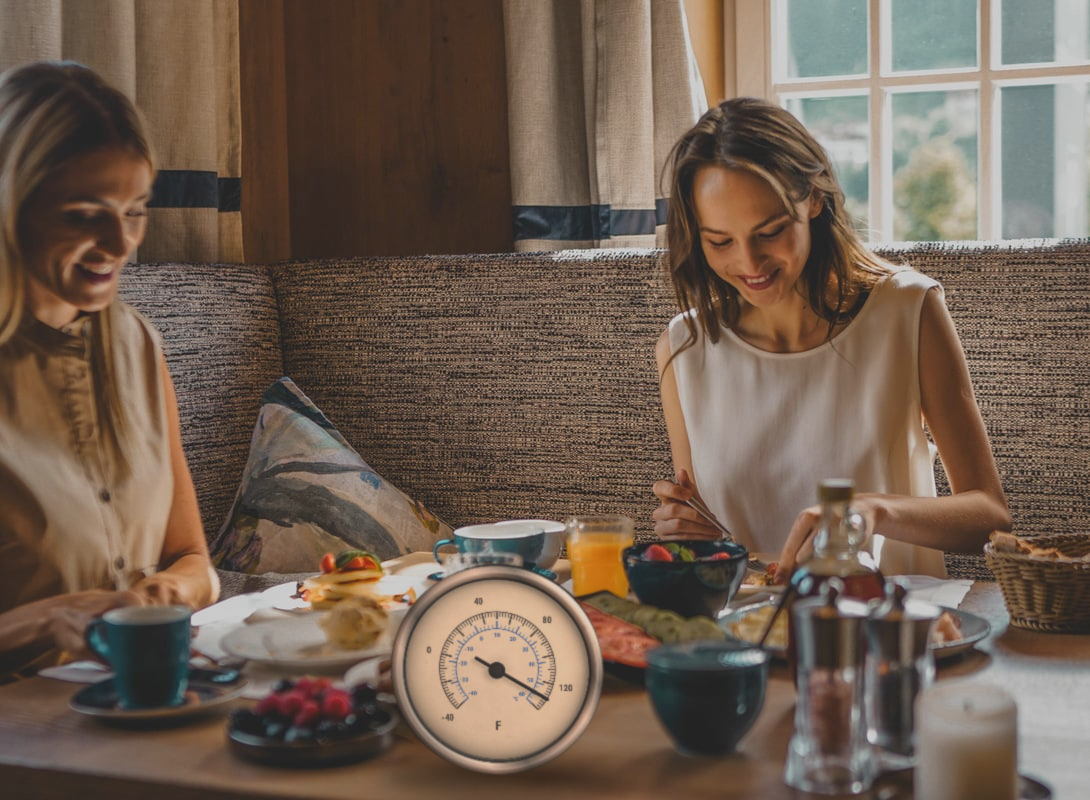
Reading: 130; °F
